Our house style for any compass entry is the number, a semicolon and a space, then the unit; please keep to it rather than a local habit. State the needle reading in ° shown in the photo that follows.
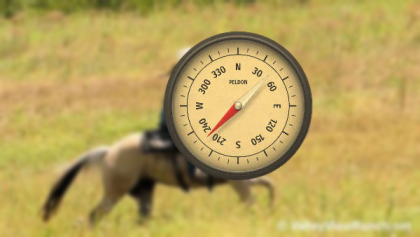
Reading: 225; °
